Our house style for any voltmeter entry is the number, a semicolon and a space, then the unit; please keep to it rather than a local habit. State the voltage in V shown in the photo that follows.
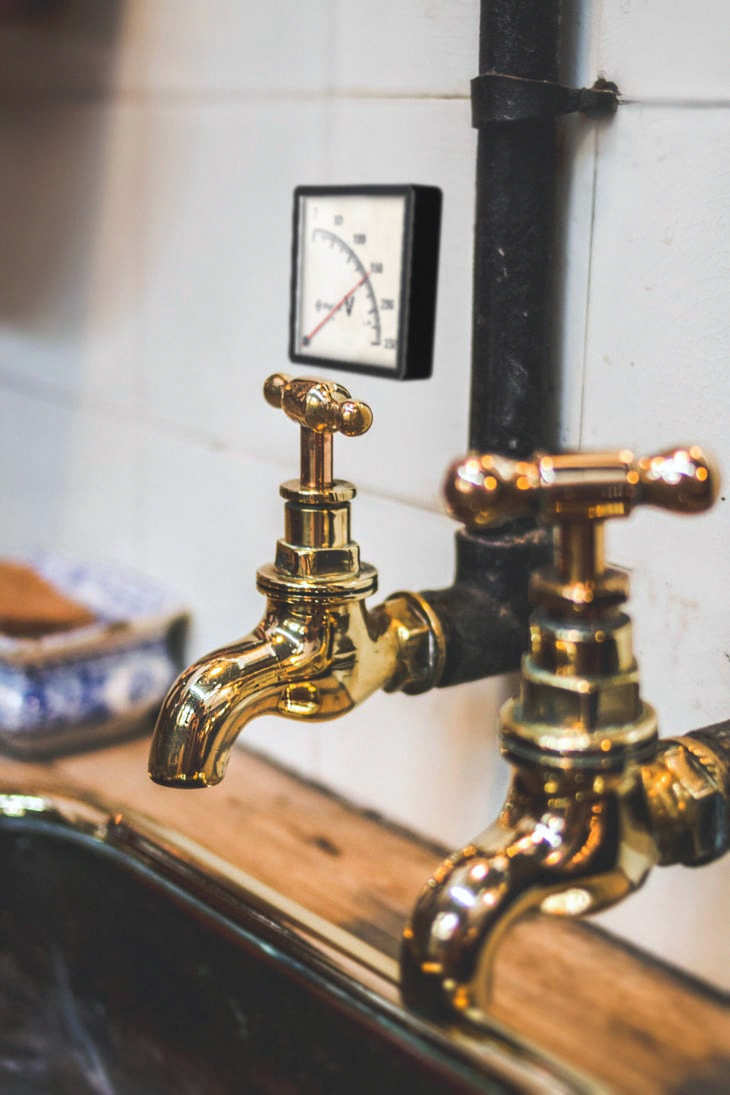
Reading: 150; V
